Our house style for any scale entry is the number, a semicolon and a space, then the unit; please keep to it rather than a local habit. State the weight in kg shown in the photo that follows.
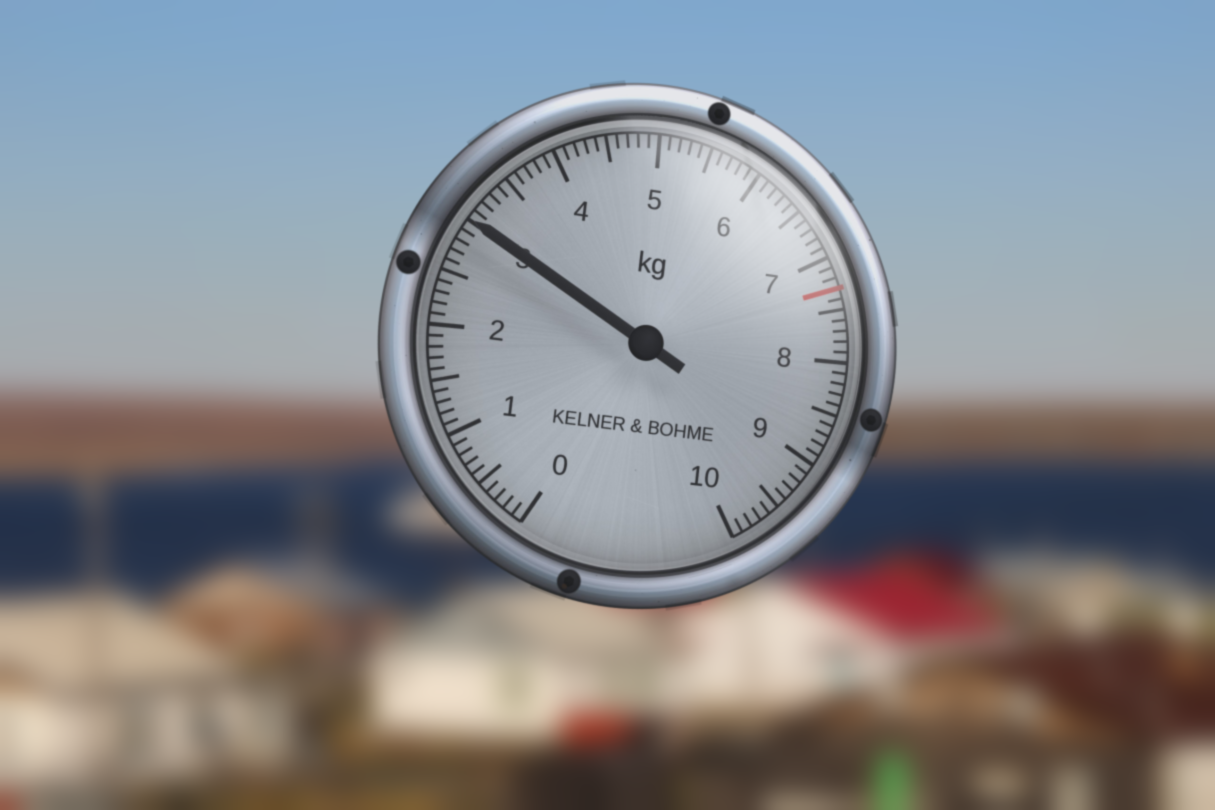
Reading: 3; kg
